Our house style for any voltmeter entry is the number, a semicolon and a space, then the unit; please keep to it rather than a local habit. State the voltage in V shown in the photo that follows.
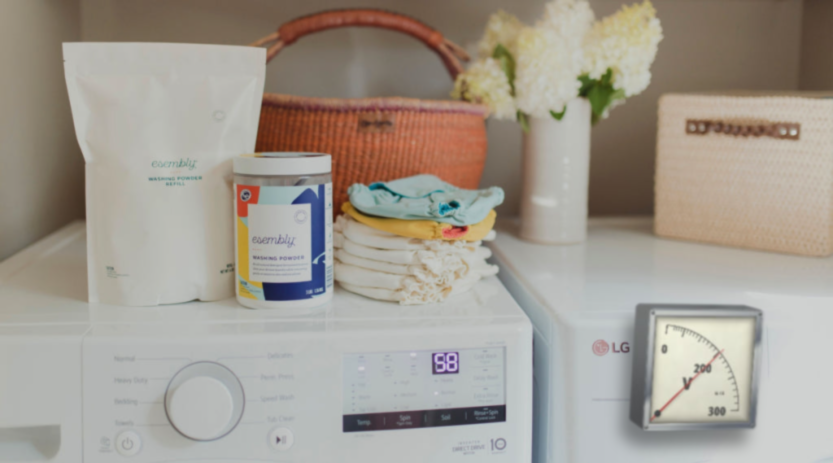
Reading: 200; V
